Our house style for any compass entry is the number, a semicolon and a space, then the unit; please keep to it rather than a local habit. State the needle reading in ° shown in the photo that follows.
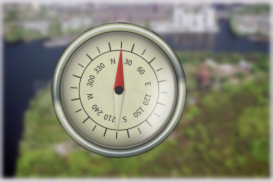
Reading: 15; °
